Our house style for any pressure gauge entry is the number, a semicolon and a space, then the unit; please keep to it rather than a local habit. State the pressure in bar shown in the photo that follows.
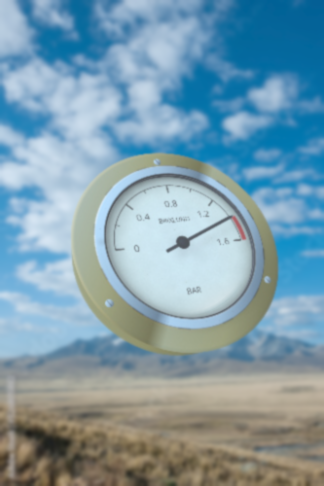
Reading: 1.4; bar
